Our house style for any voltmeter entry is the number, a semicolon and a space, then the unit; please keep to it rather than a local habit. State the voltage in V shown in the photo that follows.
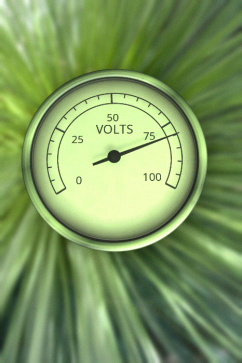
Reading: 80; V
